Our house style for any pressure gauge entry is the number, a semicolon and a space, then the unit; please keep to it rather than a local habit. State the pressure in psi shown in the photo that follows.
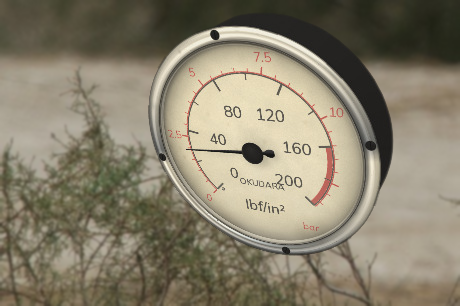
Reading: 30; psi
